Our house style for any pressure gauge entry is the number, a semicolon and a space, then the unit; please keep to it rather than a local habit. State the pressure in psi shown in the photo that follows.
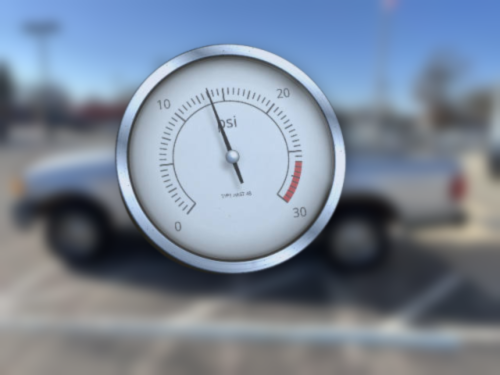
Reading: 13.5; psi
